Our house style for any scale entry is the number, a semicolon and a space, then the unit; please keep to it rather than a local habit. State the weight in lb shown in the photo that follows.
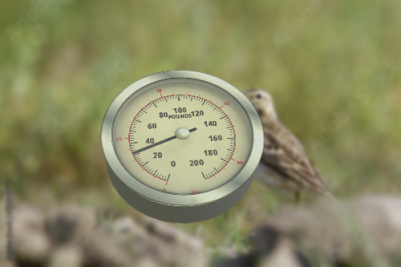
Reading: 30; lb
